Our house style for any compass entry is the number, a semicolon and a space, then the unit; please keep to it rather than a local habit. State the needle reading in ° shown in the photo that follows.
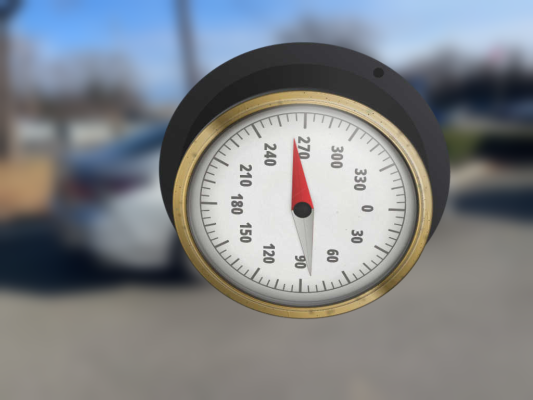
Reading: 262.5; °
